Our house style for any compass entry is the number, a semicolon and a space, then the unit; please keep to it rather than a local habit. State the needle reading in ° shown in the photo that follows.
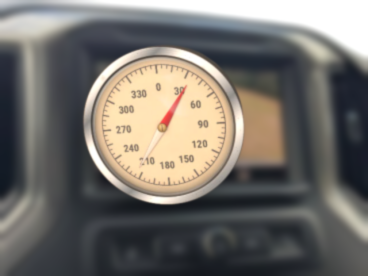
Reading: 35; °
